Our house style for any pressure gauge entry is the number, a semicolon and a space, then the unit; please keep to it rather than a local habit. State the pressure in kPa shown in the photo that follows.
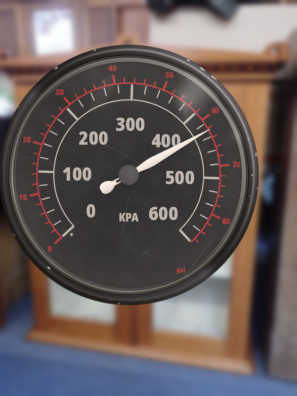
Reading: 430; kPa
